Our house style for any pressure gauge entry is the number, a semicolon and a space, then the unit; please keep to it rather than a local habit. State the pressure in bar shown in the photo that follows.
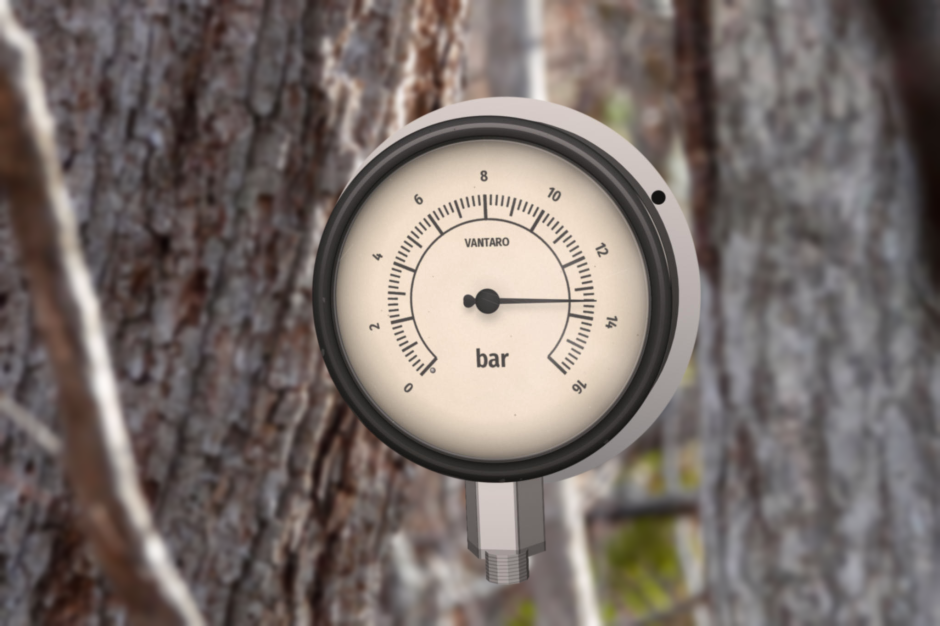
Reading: 13.4; bar
